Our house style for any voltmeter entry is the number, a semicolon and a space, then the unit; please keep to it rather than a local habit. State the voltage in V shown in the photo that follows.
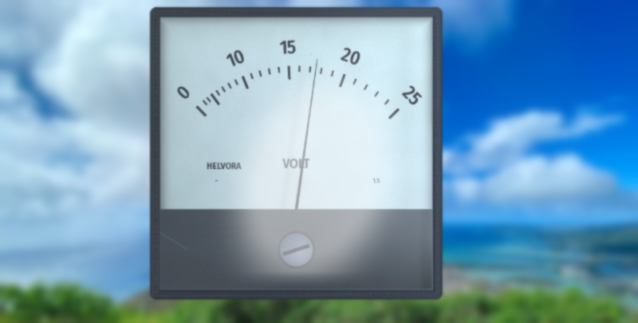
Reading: 17.5; V
